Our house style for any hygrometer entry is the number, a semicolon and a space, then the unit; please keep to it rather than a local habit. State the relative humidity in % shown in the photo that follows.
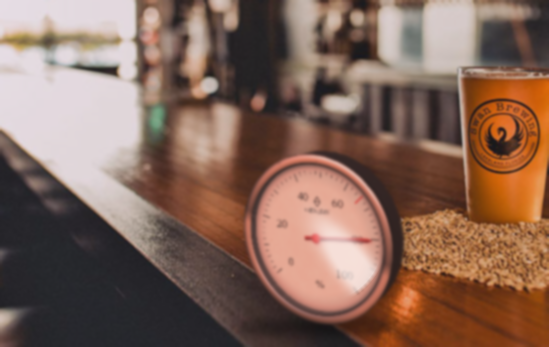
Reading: 80; %
